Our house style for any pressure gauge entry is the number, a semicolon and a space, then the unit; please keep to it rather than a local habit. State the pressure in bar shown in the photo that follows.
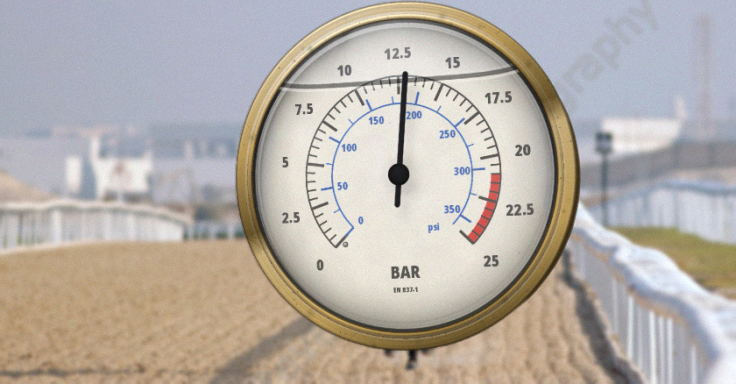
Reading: 13; bar
